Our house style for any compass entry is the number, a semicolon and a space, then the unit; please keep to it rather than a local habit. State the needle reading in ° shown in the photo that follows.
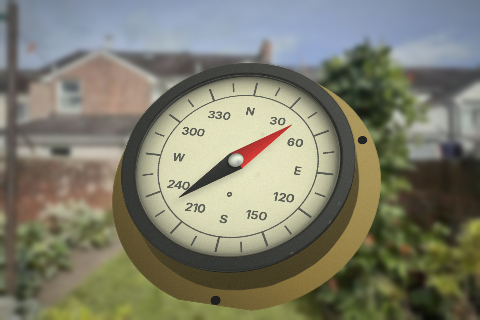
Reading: 45; °
